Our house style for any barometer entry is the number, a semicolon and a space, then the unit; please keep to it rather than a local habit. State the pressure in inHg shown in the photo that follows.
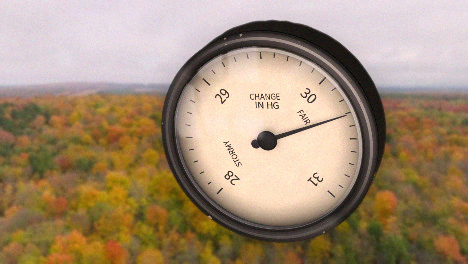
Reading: 30.3; inHg
